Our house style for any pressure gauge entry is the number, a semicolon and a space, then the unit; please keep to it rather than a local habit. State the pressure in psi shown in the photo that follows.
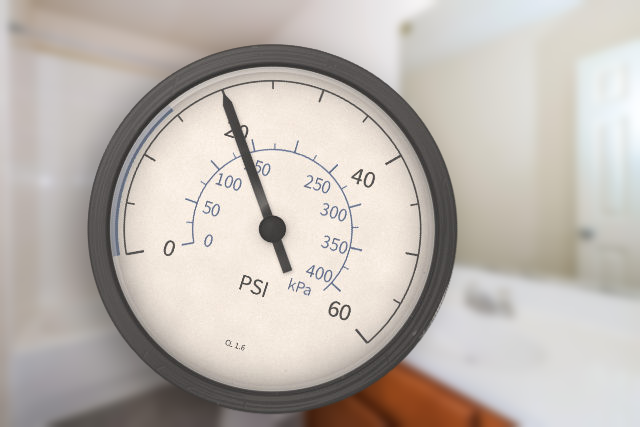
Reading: 20; psi
